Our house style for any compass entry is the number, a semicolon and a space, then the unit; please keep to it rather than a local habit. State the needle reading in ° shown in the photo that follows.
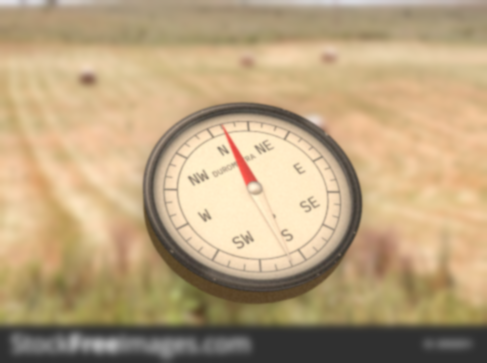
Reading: 10; °
